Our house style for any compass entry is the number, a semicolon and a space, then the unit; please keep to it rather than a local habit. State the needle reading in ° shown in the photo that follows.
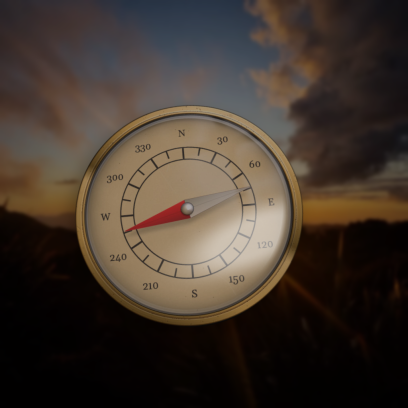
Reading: 255; °
